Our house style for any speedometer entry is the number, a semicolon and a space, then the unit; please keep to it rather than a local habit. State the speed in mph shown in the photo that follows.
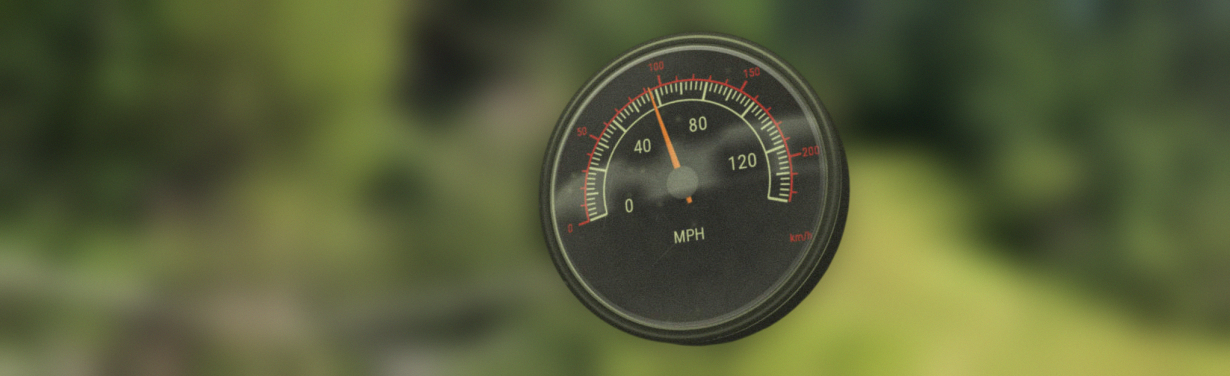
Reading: 58; mph
